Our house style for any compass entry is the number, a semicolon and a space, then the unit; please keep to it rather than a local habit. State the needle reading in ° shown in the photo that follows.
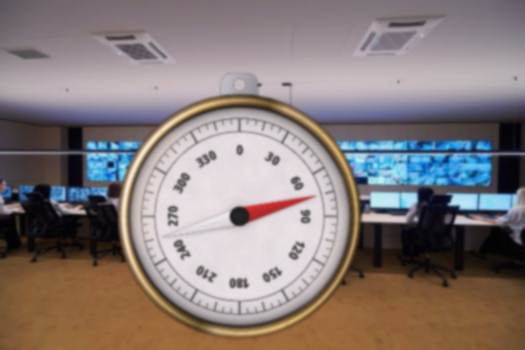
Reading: 75; °
